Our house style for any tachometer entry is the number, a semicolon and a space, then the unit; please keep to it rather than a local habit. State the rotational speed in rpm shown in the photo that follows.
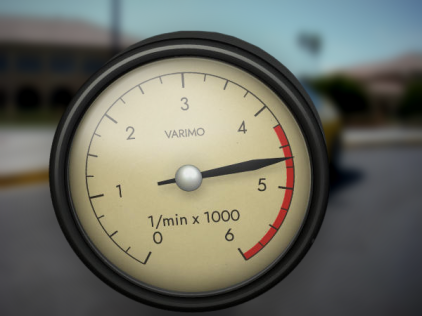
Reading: 4625; rpm
